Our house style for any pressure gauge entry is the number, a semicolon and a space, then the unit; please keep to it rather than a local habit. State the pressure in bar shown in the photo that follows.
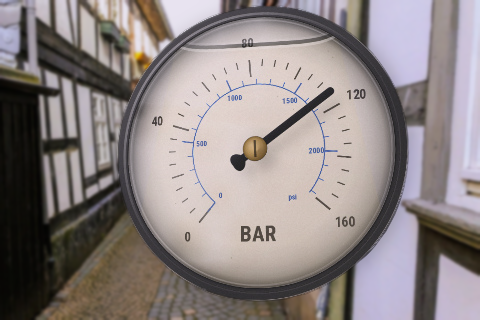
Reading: 115; bar
